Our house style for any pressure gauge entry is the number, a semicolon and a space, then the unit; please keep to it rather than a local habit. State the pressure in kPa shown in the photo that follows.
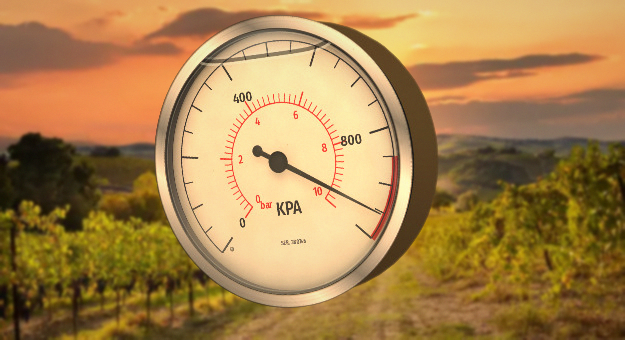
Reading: 950; kPa
